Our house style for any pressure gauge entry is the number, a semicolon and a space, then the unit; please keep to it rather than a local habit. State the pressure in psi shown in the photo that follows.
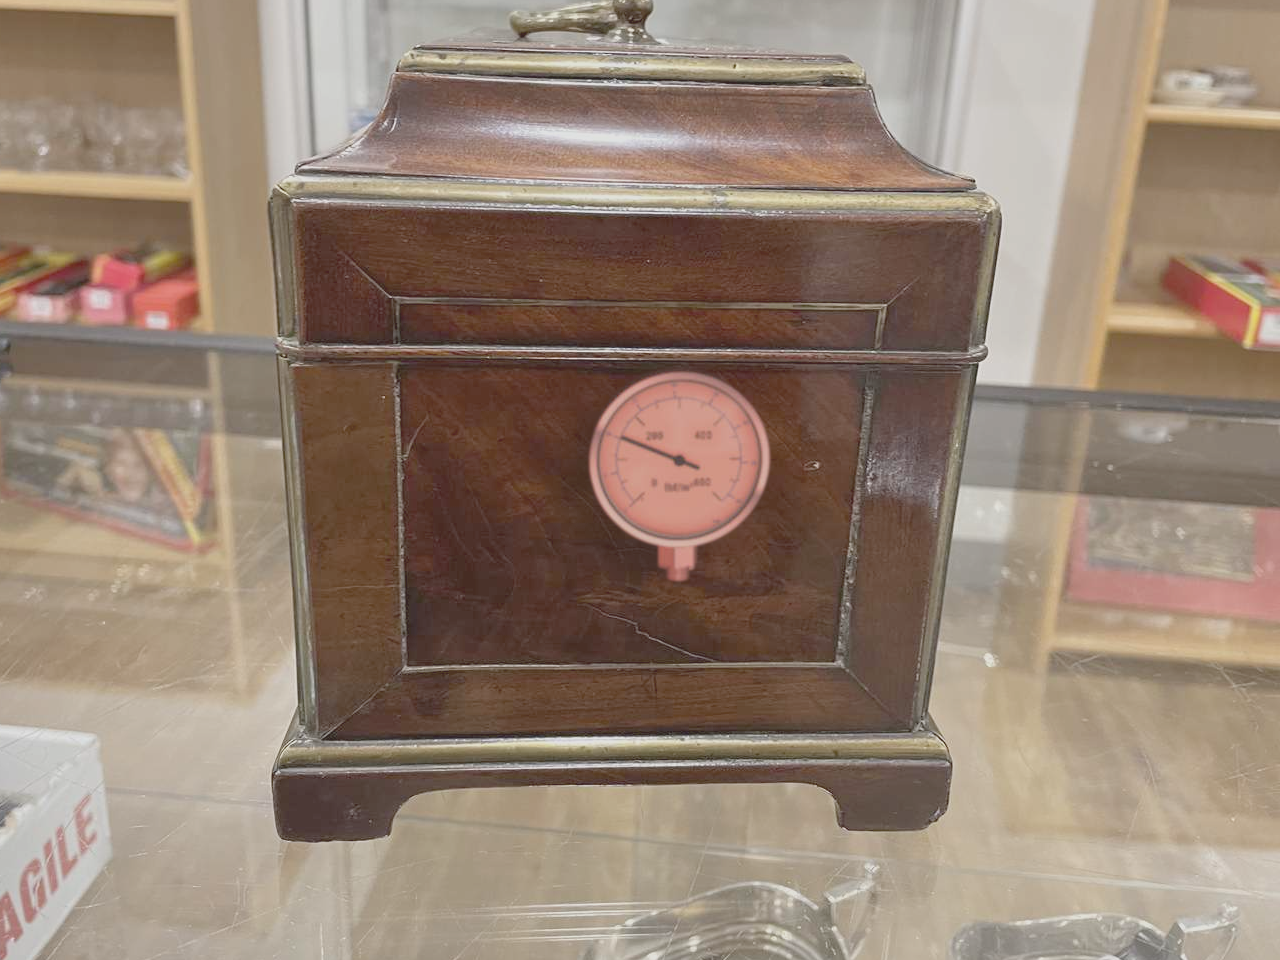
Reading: 150; psi
